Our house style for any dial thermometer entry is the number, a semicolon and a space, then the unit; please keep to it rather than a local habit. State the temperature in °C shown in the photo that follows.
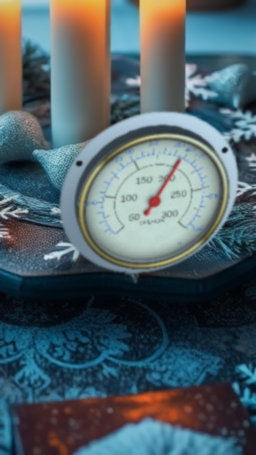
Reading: 200; °C
